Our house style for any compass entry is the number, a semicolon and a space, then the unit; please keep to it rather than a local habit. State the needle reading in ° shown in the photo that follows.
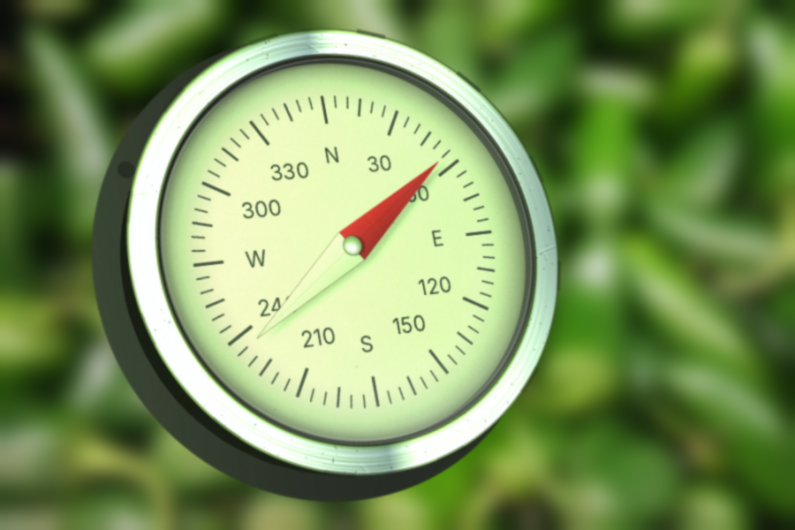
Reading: 55; °
